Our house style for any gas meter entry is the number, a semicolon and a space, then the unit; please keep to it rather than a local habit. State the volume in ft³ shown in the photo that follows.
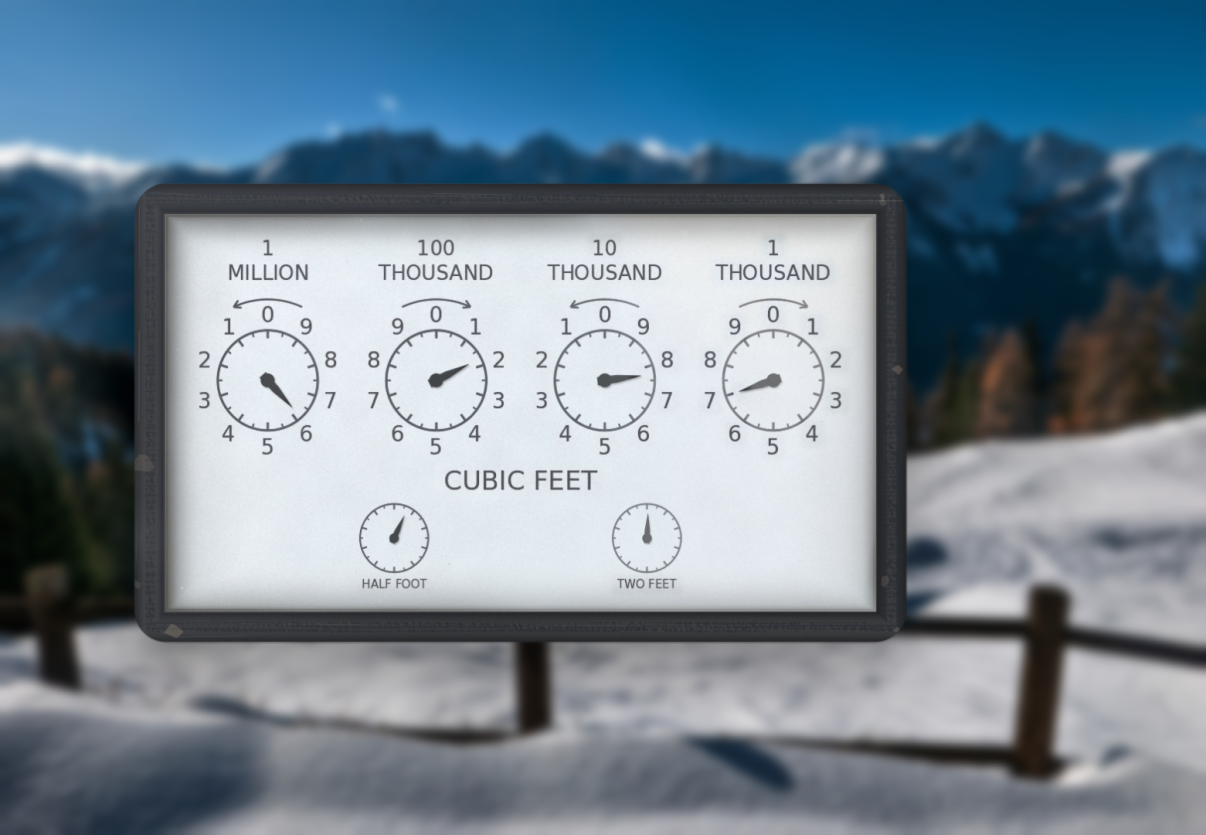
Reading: 617700; ft³
